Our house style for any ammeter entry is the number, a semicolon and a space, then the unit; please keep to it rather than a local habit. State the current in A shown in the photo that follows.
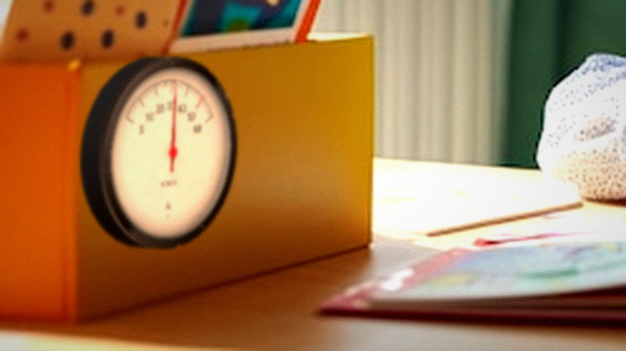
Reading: 30; A
